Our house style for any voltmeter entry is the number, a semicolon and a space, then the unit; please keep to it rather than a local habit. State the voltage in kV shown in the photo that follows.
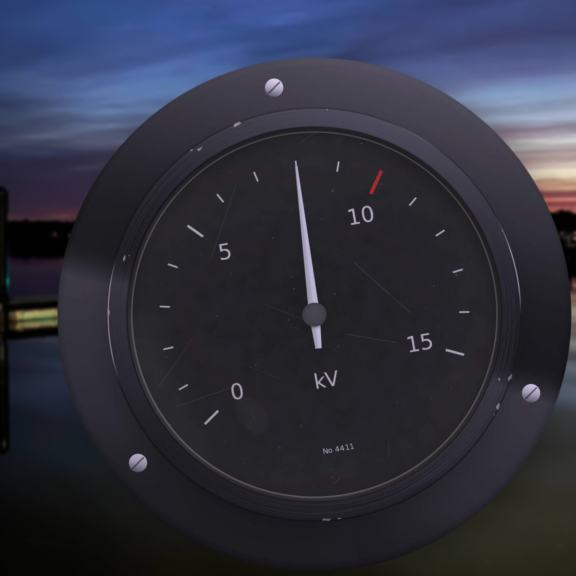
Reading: 8; kV
